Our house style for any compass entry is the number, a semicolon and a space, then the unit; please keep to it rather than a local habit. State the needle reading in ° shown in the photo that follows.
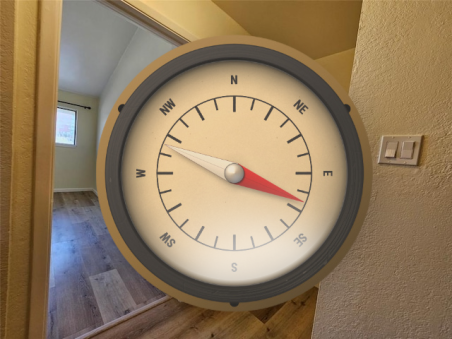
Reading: 112.5; °
